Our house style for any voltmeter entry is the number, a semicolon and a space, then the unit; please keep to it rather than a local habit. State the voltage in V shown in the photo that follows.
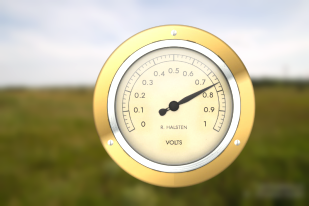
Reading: 0.76; V
